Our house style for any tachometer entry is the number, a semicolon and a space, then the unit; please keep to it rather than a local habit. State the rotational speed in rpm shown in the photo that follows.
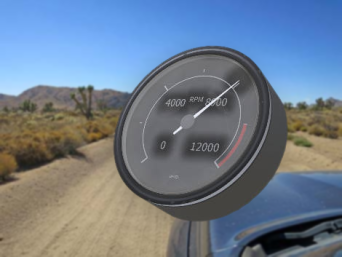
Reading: 8000; rpm
